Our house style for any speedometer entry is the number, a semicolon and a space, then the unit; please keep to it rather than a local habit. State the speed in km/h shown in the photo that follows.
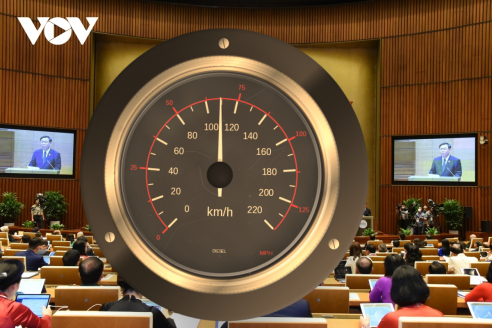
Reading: 110; km/h
